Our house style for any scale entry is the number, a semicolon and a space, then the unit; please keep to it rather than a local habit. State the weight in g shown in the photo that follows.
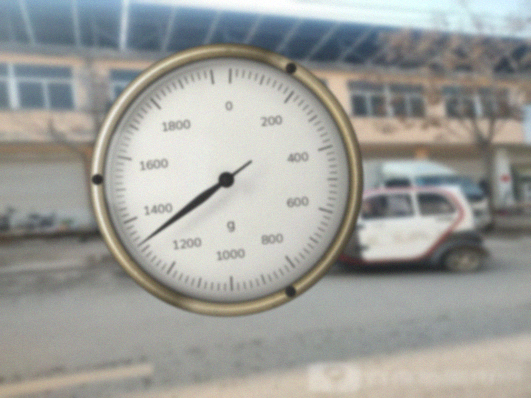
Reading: 1320; g
